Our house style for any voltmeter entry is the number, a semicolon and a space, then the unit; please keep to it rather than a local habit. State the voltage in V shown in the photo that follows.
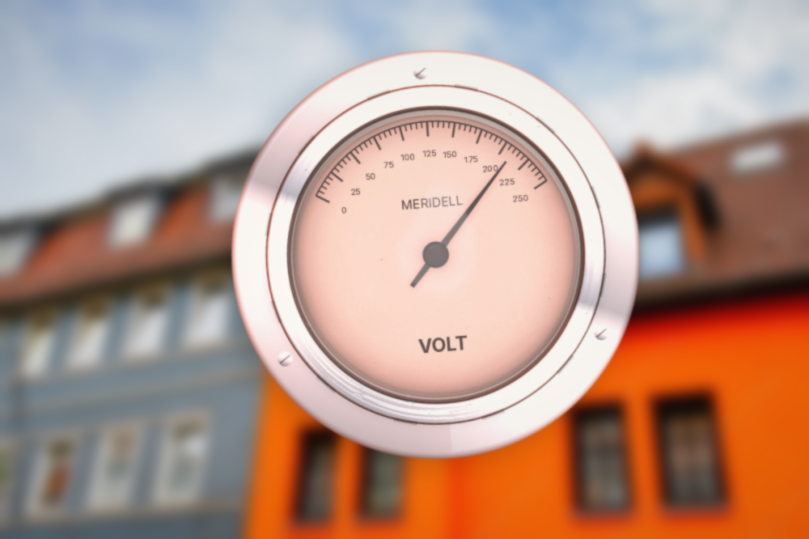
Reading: 210; V
